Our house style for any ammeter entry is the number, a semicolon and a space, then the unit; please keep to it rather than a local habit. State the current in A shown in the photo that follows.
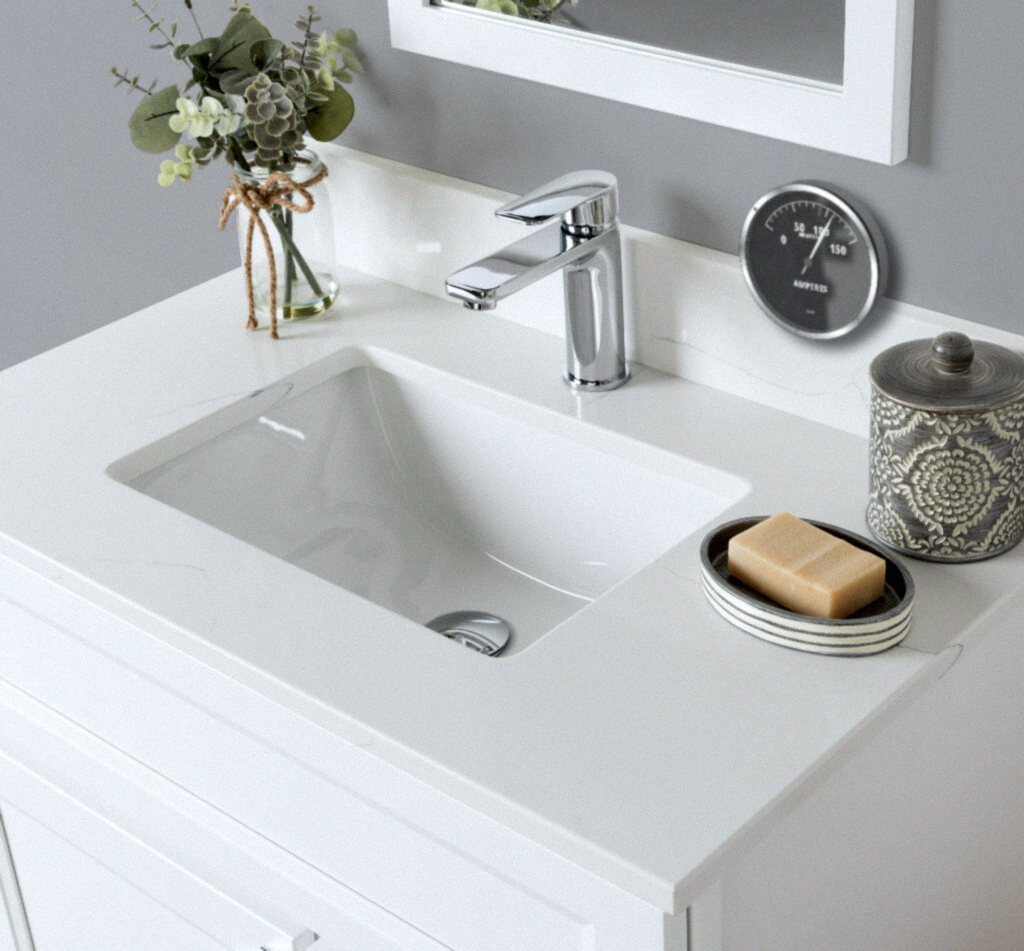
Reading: 110; A
